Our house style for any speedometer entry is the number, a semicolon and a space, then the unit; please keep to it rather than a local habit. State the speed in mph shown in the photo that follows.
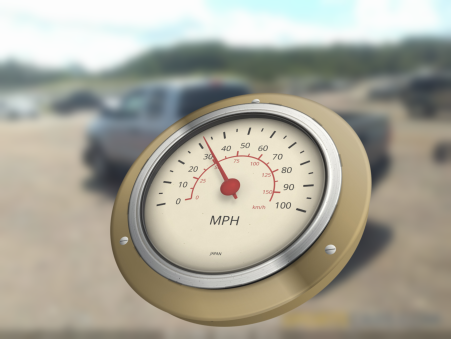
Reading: 32.5; mph
